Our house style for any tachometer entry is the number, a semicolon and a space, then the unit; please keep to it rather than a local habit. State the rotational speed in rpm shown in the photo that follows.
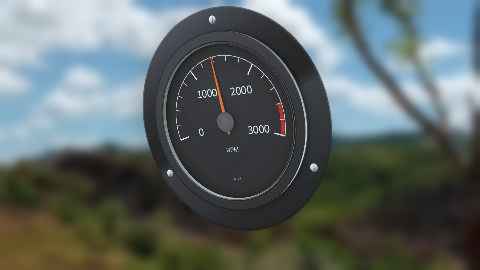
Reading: 1400; rpm
